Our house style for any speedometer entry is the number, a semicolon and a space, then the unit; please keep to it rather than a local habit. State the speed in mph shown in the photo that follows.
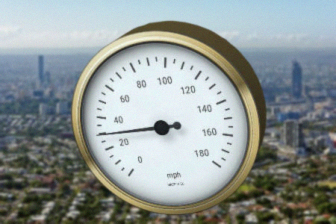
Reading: 30; mph
